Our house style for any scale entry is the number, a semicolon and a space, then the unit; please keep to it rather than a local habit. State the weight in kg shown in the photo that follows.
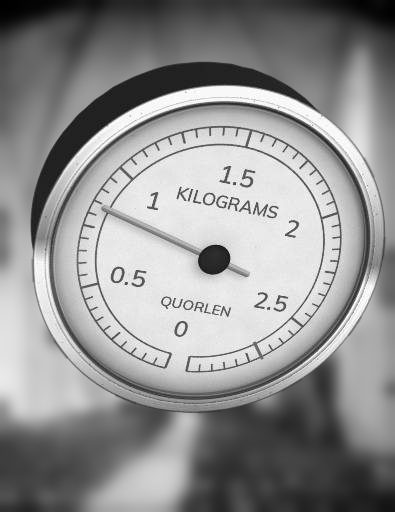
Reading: 0.85; kg
